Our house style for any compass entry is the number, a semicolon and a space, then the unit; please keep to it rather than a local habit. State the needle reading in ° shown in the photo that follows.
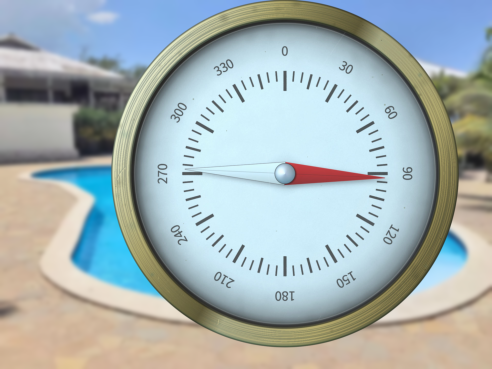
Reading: 92.5; °
